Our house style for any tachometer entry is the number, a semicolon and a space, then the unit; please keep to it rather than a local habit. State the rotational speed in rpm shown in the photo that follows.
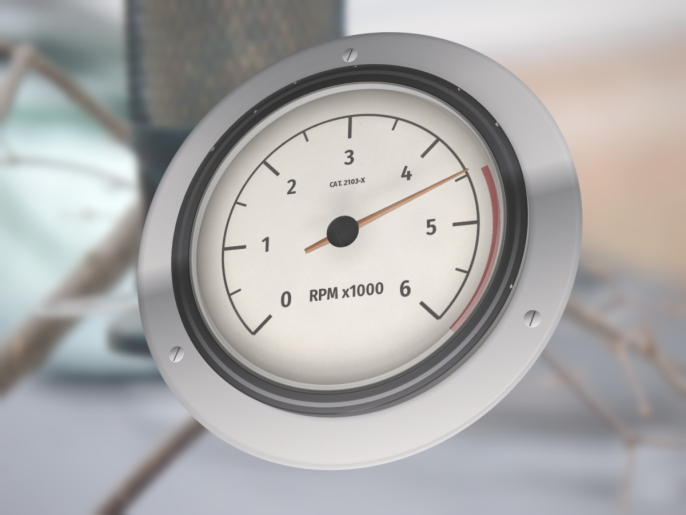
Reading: 4500; rpm
